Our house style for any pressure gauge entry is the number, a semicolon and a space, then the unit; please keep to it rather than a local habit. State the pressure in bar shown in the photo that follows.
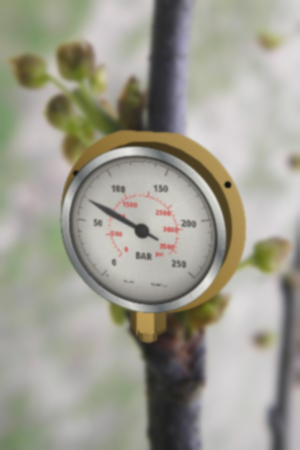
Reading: 70; bar
